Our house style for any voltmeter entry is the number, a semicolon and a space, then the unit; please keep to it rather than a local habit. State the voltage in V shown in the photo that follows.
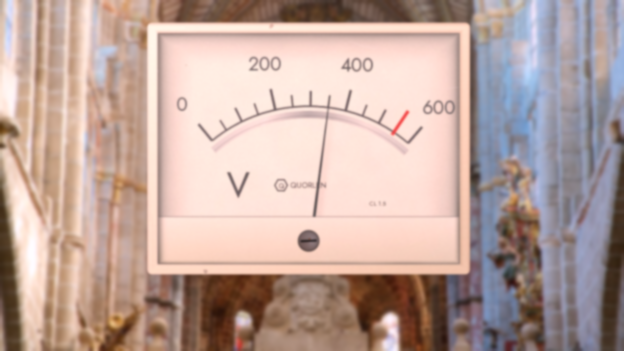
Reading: 350; V
